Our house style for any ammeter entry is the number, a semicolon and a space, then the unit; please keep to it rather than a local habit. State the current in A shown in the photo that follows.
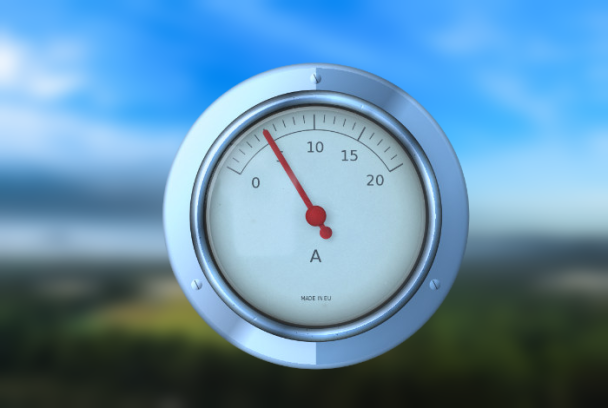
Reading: 5; A
